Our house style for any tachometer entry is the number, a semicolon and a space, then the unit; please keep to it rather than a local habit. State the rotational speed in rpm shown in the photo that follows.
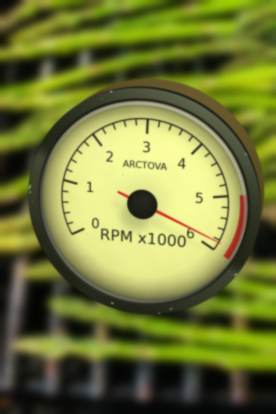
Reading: 5800; rpm
